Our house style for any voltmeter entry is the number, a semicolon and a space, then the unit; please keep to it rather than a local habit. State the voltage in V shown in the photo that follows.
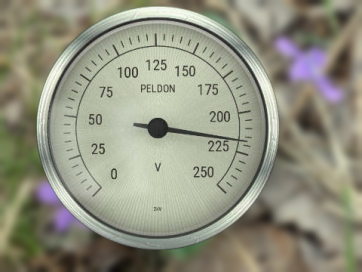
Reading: 217.5; V
